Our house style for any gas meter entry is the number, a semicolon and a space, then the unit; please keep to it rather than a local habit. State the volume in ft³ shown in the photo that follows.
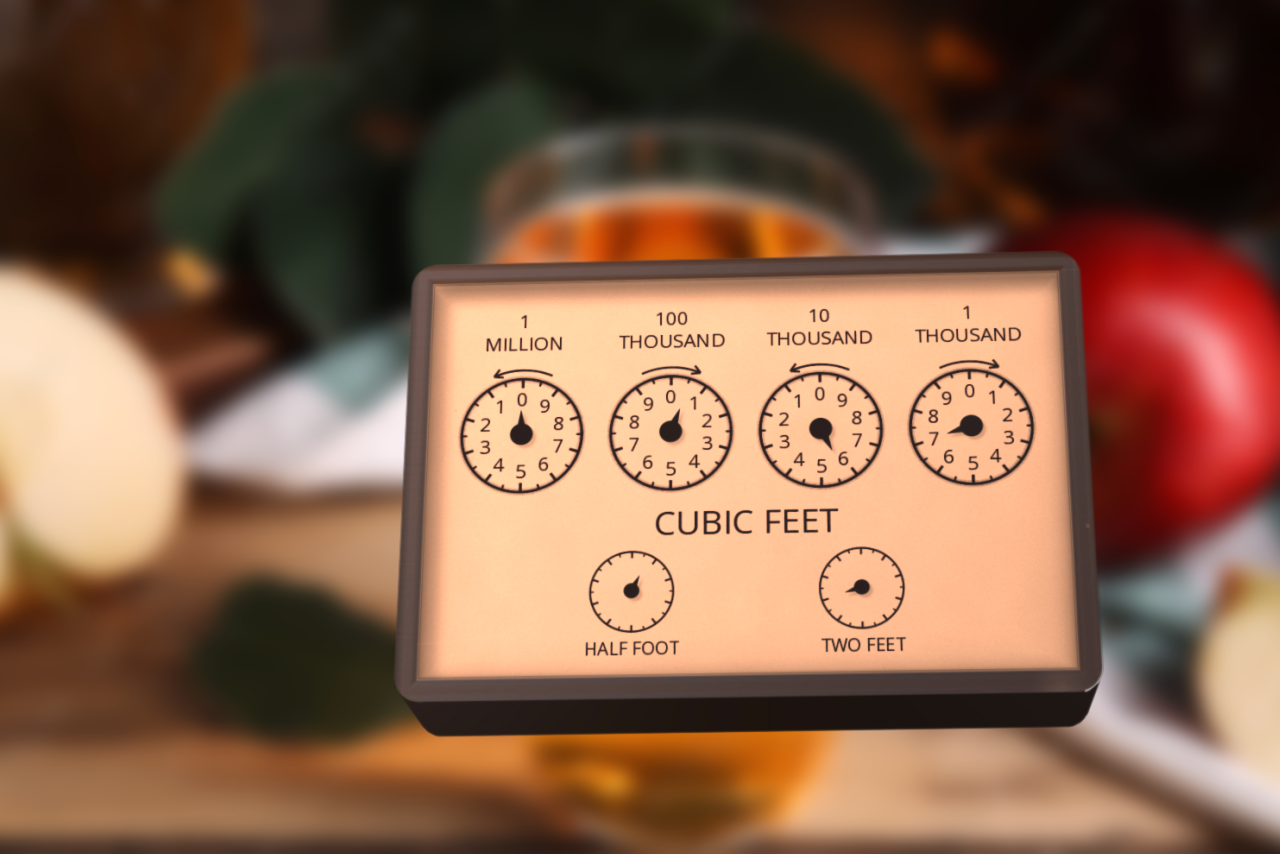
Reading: 5700; ft³
